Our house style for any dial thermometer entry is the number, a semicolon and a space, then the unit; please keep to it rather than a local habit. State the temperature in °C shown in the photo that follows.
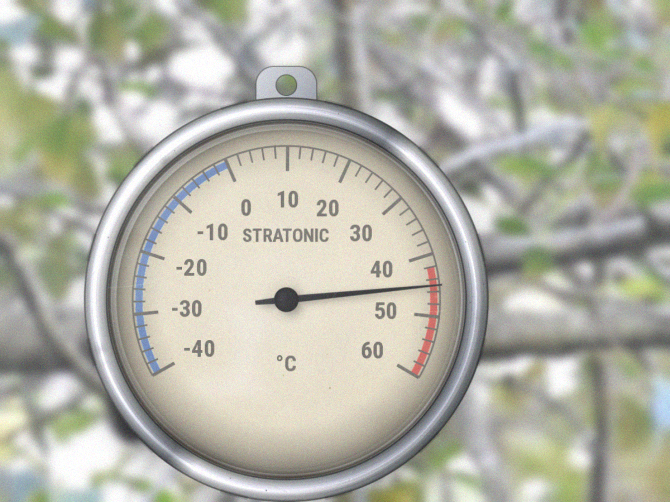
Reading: 45; °C
